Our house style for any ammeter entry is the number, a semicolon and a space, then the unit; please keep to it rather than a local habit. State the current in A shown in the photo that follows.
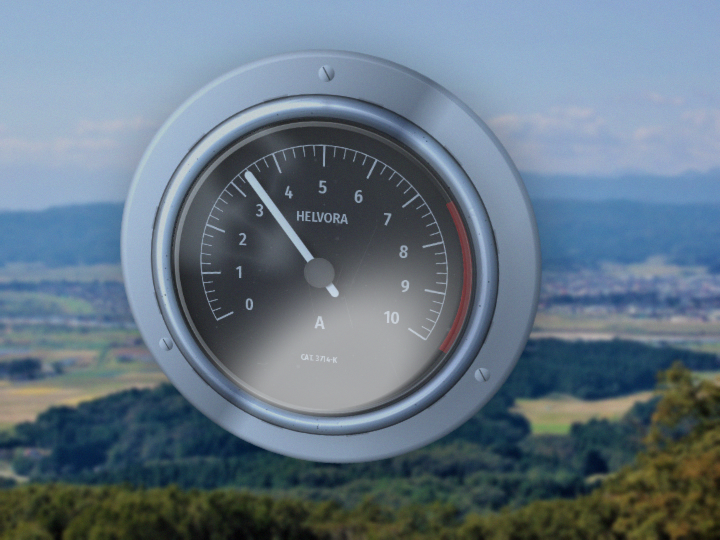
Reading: 3.4; A
